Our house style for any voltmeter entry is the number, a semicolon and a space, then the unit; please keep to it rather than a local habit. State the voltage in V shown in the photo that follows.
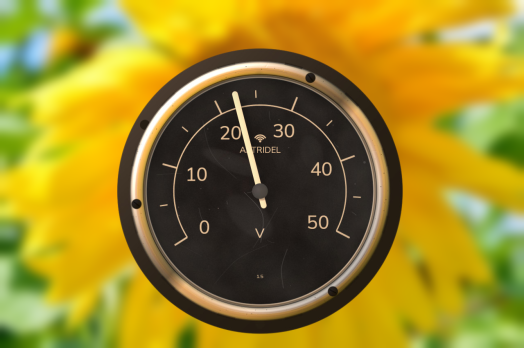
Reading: 22.5; V
